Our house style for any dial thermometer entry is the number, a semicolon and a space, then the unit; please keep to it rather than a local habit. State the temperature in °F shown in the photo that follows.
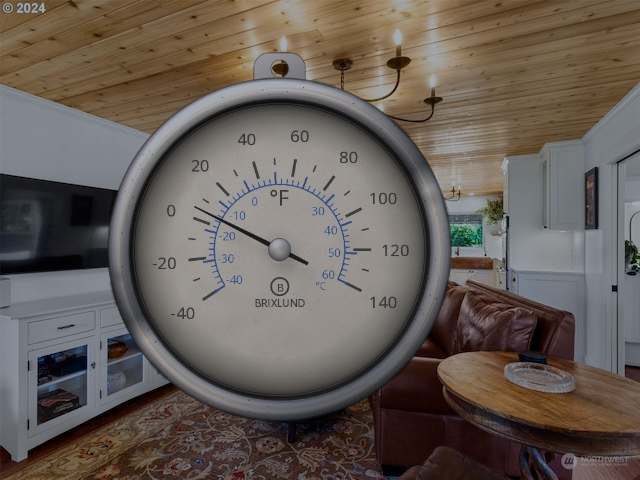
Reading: 5; °F
